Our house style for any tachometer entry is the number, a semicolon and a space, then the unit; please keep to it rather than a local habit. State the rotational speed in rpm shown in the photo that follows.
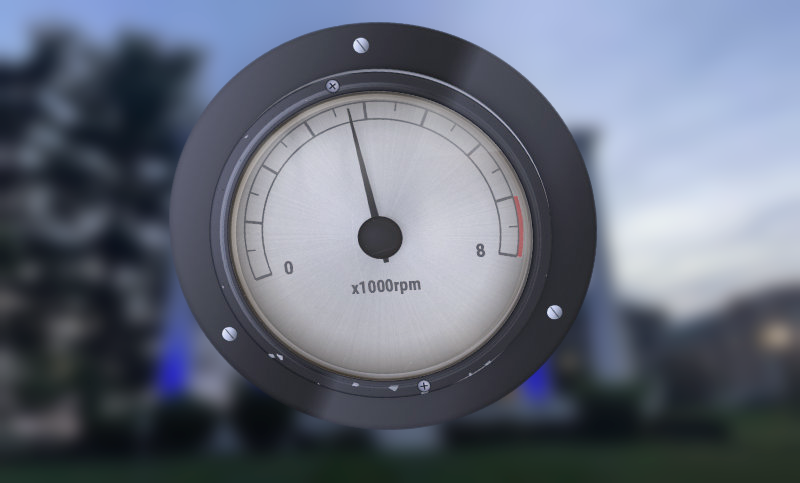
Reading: 3750; rpm
